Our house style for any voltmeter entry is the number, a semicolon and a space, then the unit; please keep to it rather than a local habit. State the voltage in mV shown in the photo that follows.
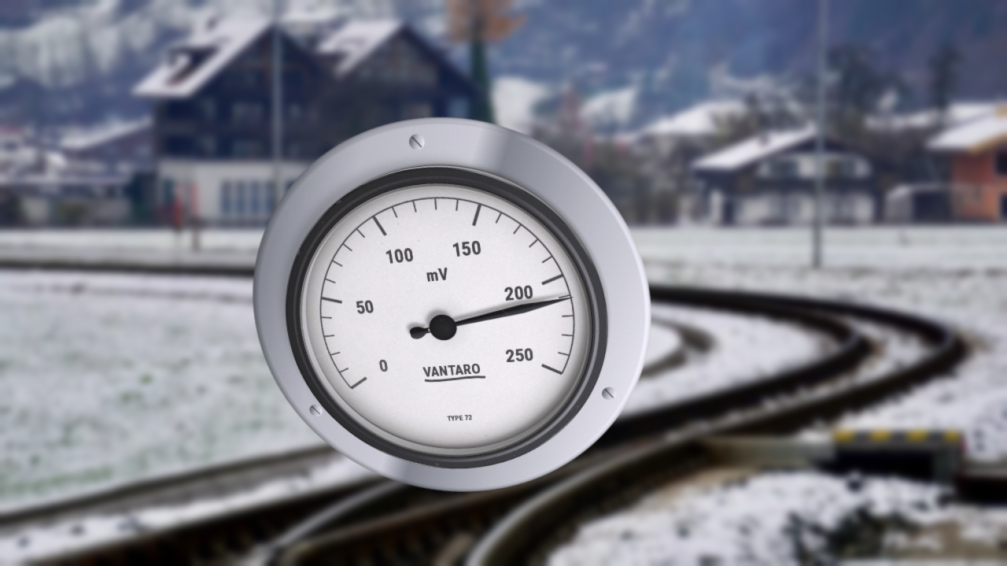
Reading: 210; mV
